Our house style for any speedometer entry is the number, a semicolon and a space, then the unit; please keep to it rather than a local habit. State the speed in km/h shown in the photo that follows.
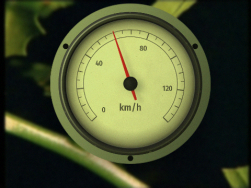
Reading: 60; km/h
